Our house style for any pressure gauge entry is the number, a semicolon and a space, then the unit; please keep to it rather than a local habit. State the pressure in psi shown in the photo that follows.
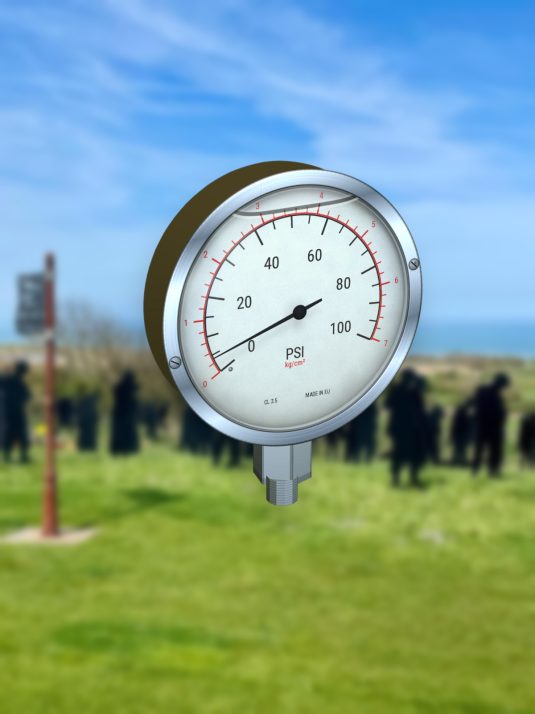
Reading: 5; psi
